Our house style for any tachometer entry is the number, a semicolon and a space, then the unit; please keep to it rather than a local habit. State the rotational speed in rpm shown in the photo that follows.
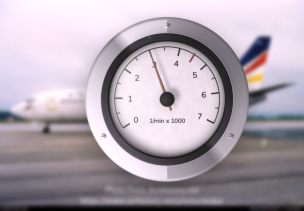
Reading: 3000; rpm
